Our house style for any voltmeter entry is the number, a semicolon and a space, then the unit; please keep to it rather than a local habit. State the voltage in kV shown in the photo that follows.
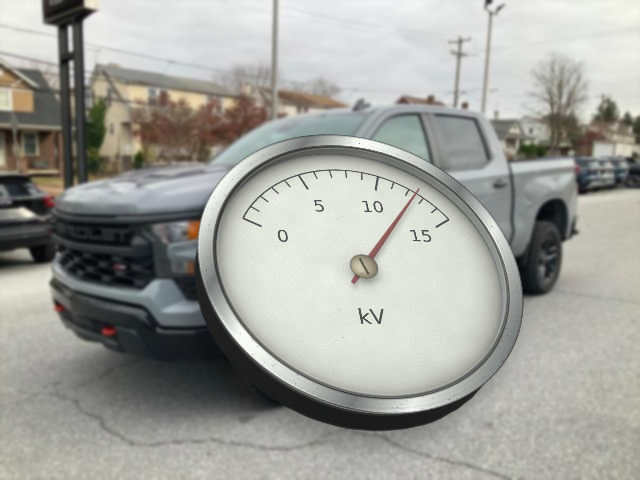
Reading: 12.5; kV
